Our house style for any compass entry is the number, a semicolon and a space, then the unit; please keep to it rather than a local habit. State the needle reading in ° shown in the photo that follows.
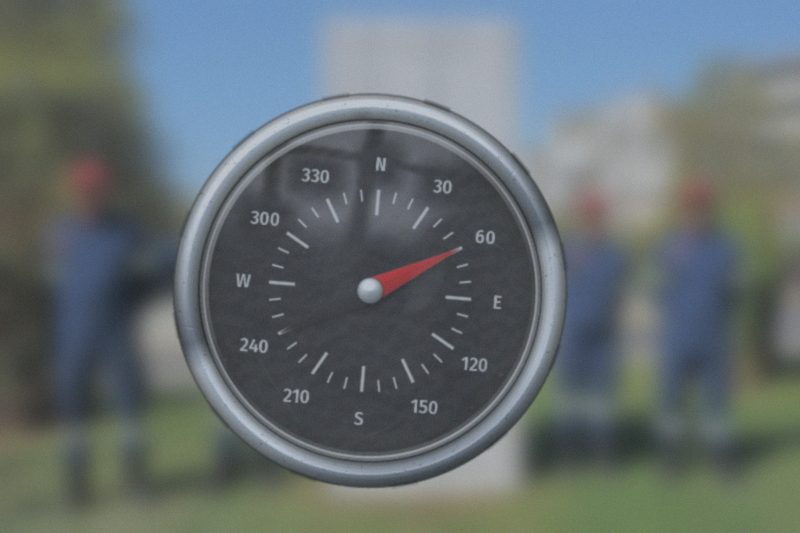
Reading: 60; °
